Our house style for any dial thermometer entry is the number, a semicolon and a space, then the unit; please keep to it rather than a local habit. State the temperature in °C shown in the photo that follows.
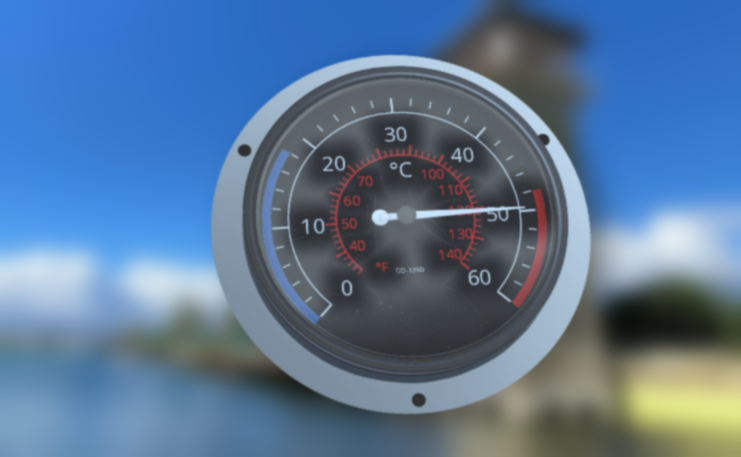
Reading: 50; °C
